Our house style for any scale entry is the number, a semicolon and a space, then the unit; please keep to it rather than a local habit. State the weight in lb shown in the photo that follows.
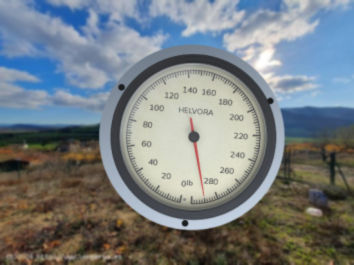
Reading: 290; lb
